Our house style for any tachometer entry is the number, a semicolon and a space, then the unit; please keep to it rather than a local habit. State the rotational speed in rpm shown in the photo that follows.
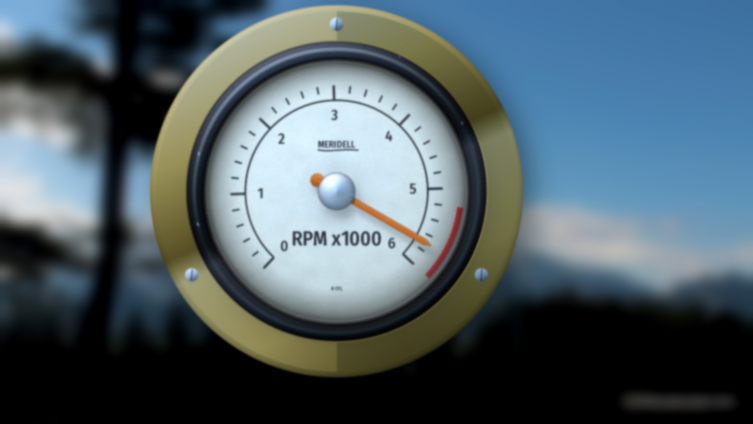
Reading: 5700; rpm
